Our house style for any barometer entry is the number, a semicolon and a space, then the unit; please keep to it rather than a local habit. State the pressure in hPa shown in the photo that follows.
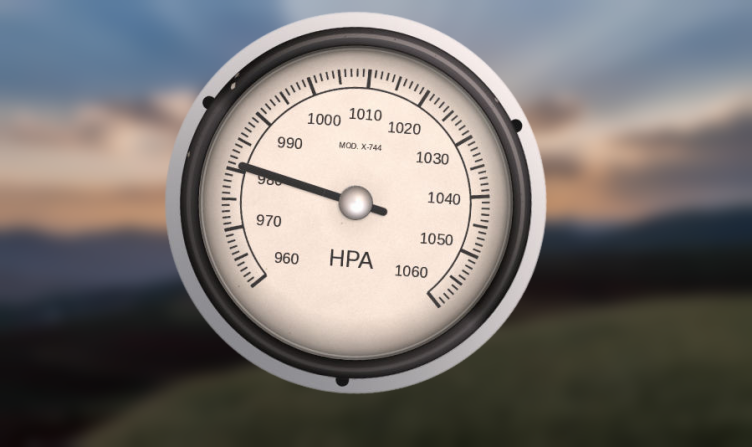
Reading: 981; hPa
